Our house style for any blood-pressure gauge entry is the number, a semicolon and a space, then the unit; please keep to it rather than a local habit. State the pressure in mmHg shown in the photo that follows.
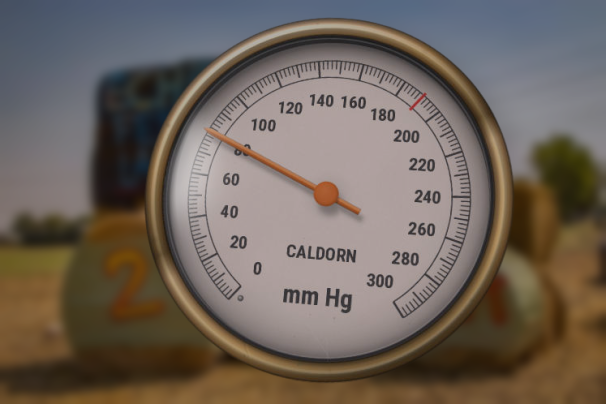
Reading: 80; mmHg
